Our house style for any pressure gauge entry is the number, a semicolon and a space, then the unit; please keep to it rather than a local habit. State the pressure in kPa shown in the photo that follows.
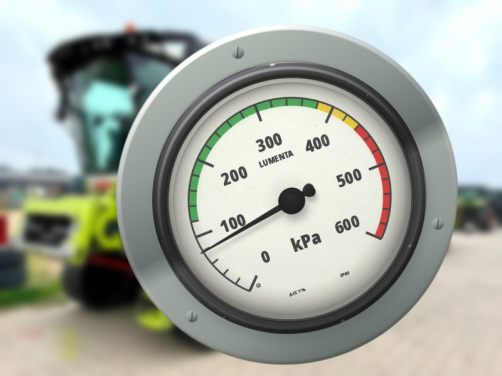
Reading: 80; kPa
